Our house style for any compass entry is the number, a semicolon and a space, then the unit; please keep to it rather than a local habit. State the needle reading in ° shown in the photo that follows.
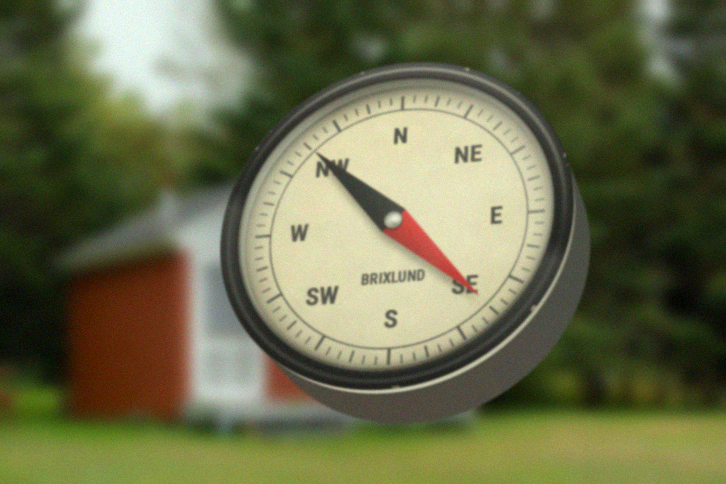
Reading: 135; °
